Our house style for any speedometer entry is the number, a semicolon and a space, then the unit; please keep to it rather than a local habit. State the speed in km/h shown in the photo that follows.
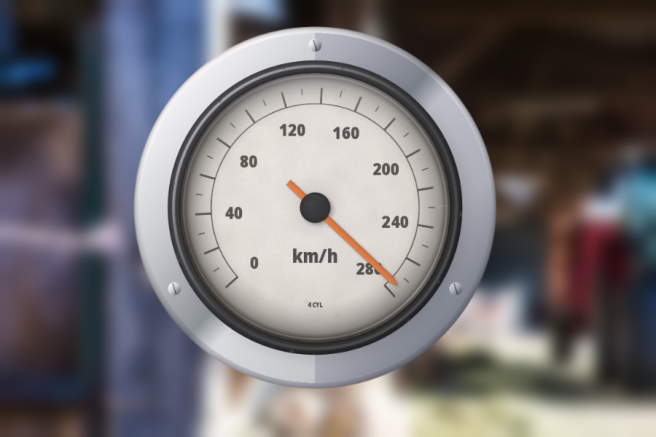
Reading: 275; km/h
